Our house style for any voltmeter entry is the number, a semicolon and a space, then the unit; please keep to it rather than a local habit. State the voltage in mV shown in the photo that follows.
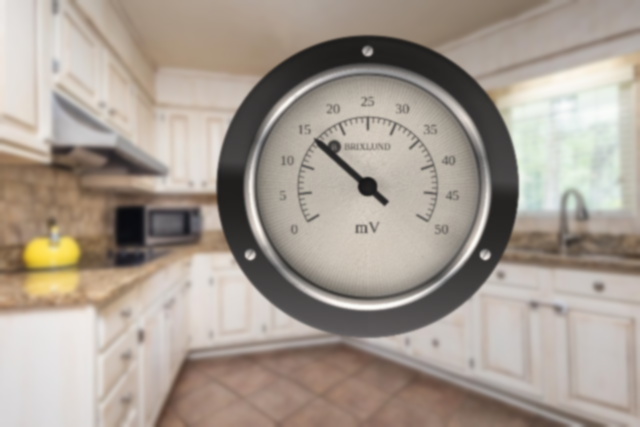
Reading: 15; mV
